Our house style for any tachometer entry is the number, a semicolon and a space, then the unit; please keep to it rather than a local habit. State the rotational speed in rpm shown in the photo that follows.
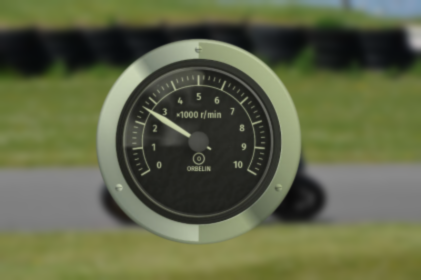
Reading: 2600; rpm
